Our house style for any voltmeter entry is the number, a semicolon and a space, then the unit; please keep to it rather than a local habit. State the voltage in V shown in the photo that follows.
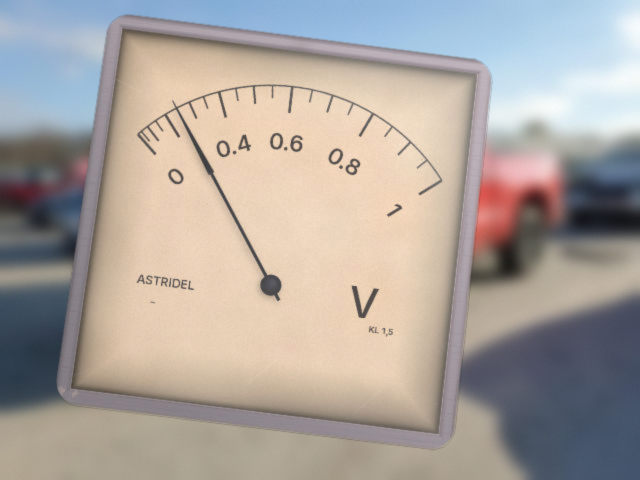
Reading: 0.25; V
